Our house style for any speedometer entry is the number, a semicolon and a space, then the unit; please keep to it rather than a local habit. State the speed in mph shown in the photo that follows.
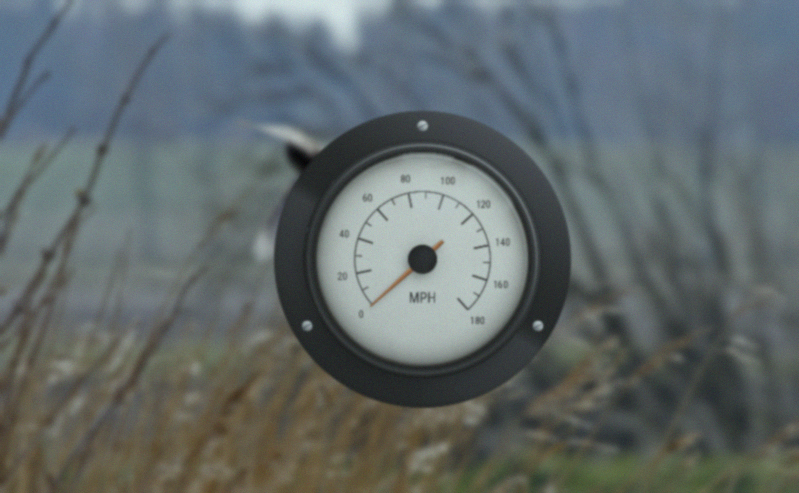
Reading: 0; mph
